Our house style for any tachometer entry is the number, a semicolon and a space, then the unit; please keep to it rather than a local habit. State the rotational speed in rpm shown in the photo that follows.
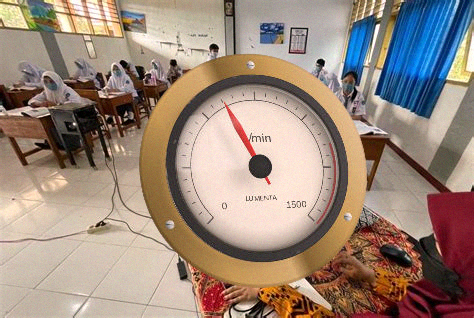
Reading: 600; rpm
